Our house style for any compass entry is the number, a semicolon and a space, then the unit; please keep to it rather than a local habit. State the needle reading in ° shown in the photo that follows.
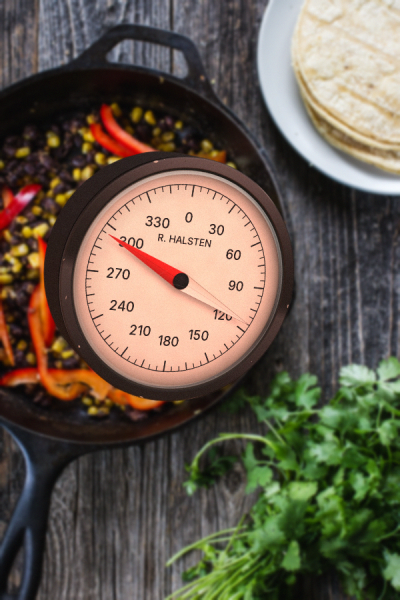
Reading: 295; °
